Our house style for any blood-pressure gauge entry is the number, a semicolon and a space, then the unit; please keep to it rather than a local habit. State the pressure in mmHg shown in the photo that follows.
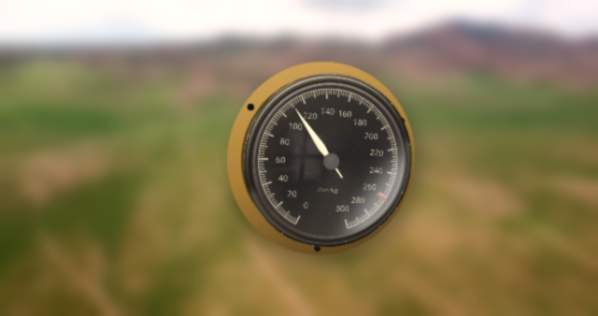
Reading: 110; mmHg
